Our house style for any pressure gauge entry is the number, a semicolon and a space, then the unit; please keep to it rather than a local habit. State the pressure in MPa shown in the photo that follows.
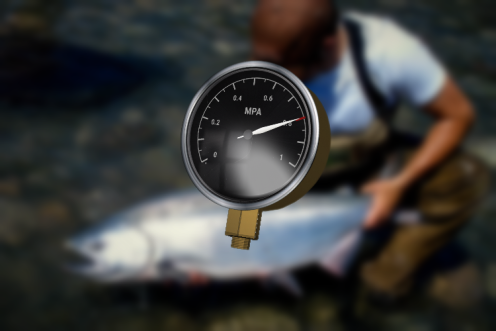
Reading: 0.8; MPa
